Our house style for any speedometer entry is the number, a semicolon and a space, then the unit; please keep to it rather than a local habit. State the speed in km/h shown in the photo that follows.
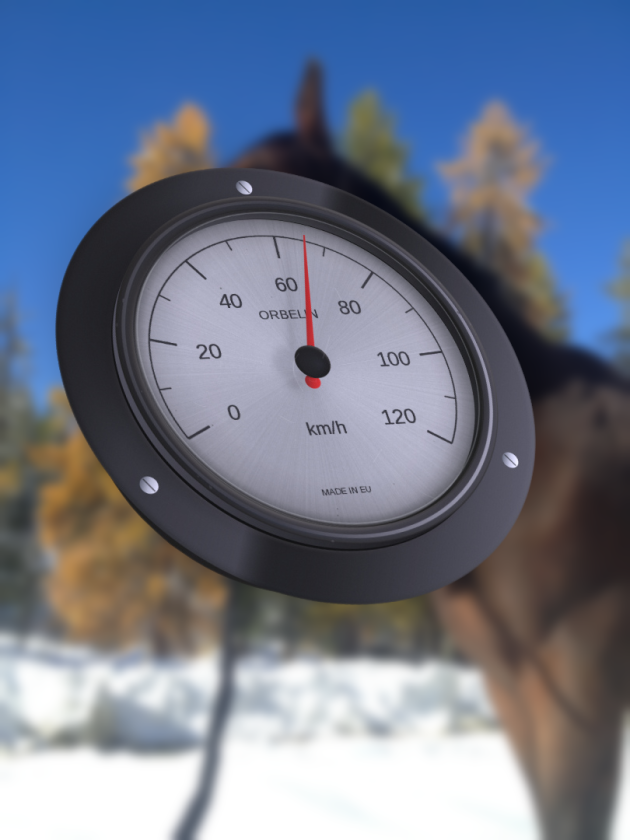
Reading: 65; km/h
